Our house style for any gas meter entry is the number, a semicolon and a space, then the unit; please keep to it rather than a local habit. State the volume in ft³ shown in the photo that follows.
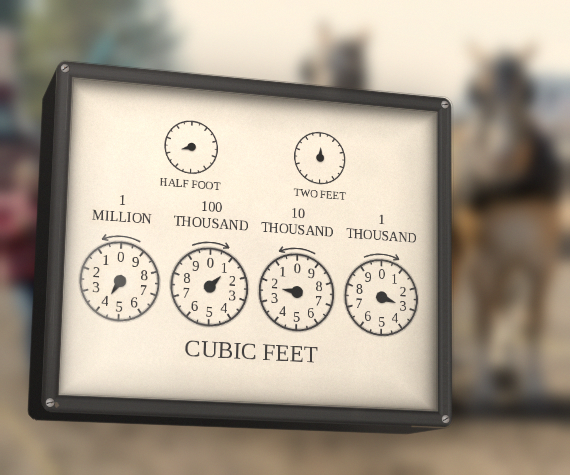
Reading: 412300; ft³
